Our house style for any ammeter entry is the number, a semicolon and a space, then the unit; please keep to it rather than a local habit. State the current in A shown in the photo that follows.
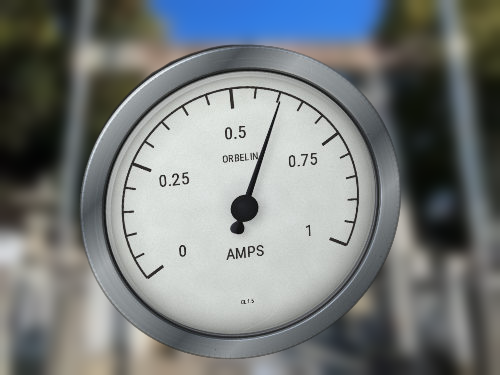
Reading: 0.6; A
